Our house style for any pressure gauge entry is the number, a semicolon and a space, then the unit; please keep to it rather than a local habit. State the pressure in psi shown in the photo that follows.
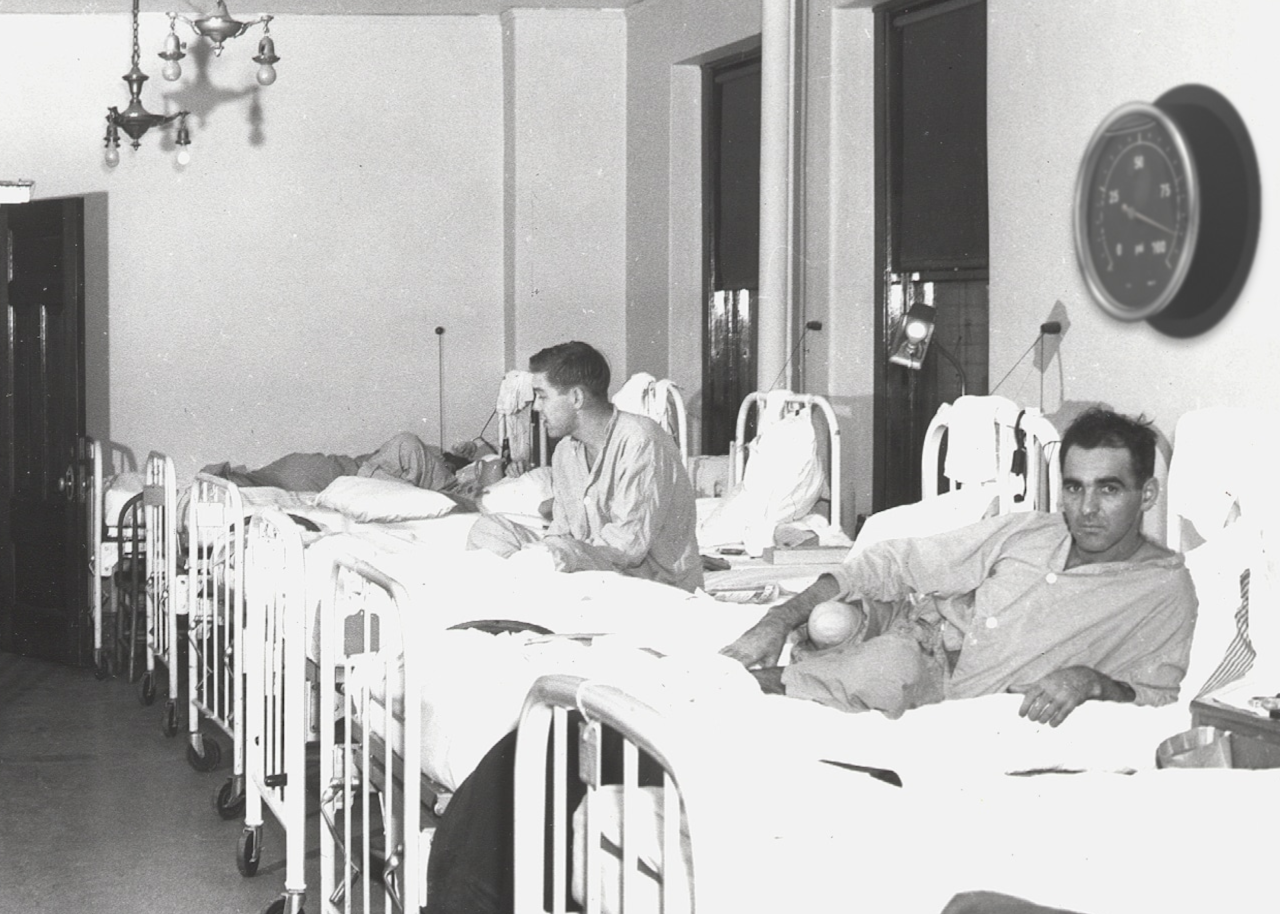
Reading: 90; psi
